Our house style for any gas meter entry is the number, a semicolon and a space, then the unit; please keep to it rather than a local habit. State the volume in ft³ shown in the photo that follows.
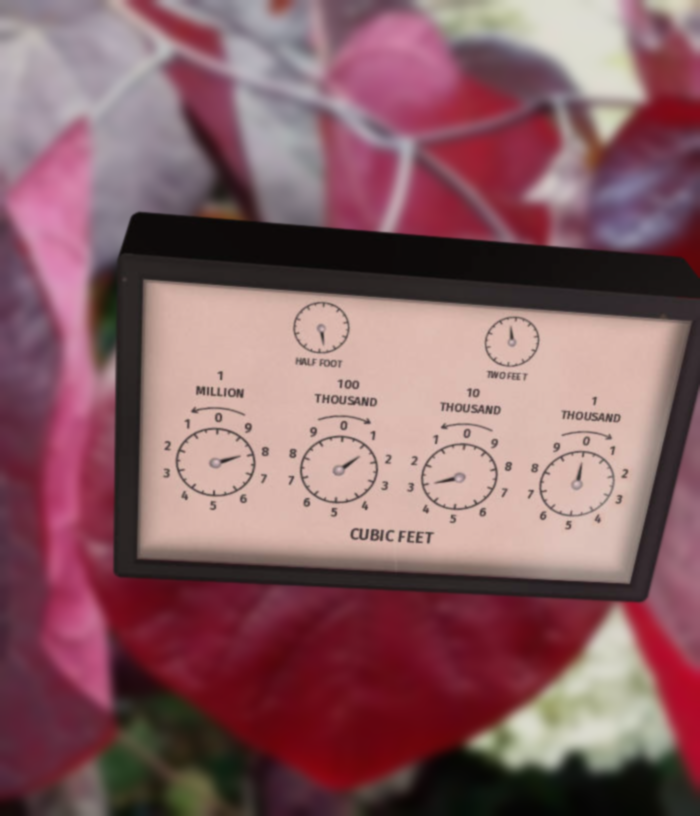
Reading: 813000; ft³
